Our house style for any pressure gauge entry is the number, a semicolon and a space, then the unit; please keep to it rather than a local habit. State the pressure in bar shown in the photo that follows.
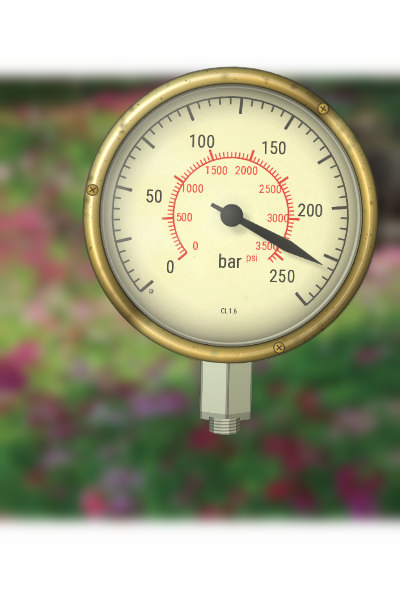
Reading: 230; bar
